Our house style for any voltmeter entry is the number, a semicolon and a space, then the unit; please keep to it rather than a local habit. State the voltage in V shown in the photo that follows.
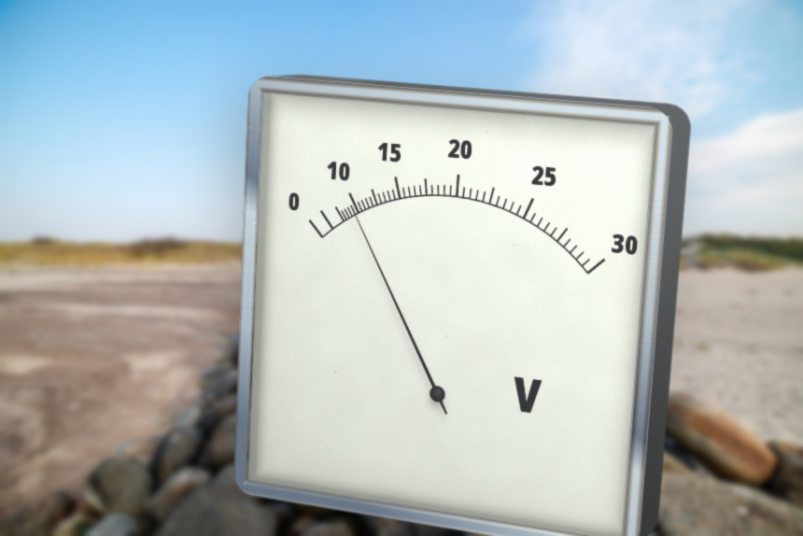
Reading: 10; V
